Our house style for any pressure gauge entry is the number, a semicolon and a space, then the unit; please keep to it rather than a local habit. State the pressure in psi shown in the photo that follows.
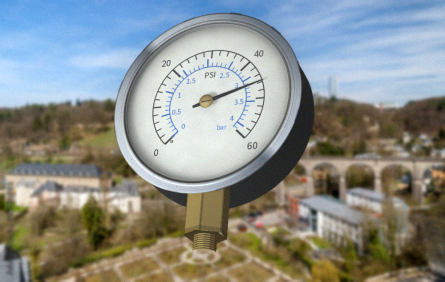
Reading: 46; psi
